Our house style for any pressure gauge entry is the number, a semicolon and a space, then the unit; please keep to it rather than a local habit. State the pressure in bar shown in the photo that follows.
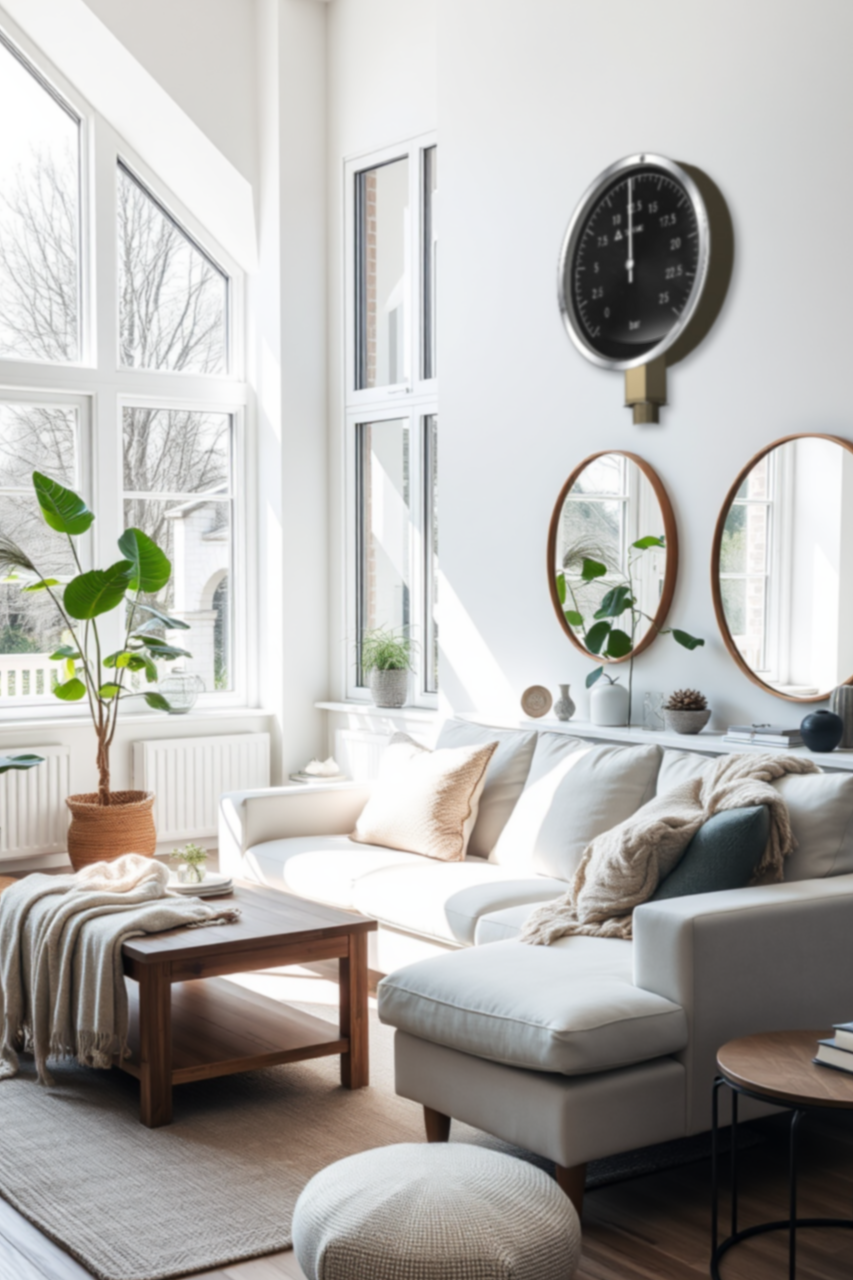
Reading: 12.5; bar
